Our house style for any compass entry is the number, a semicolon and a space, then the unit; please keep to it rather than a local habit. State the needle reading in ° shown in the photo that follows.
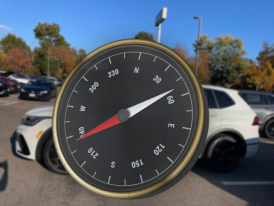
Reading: 232.5; °
